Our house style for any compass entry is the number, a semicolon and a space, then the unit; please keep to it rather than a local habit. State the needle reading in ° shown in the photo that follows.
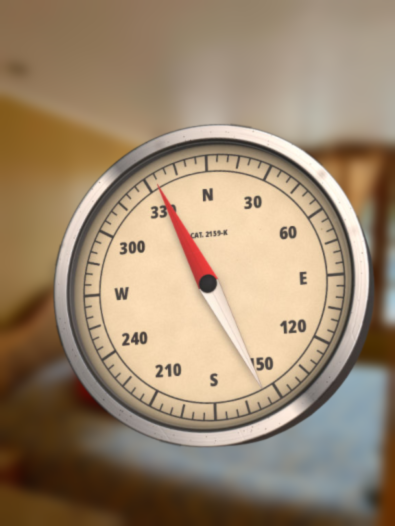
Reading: 335; °
